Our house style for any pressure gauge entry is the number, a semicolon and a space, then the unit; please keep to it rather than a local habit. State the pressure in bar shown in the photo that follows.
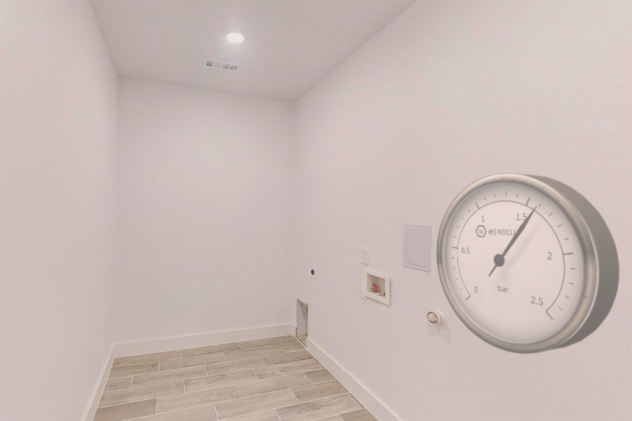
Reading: 1.6; bar
